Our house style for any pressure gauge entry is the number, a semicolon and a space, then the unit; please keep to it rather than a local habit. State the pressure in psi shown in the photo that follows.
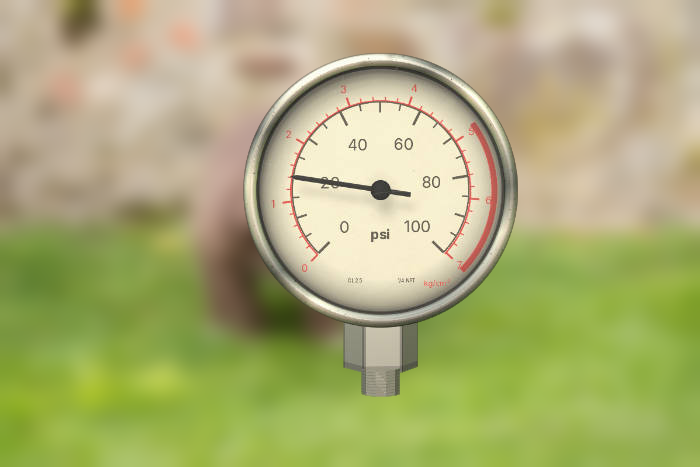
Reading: 20; psi
